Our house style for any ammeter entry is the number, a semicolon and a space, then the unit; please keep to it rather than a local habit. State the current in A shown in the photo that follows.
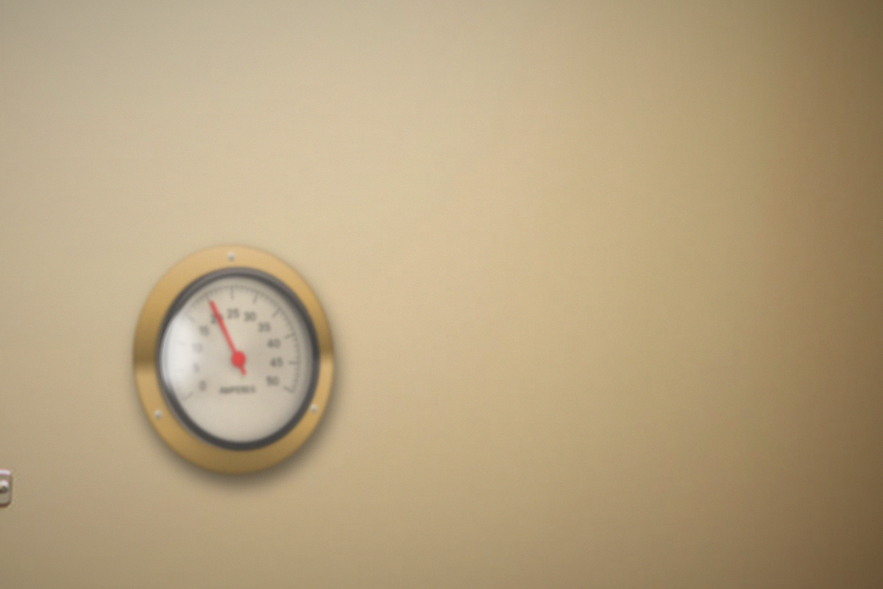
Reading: 20; A
